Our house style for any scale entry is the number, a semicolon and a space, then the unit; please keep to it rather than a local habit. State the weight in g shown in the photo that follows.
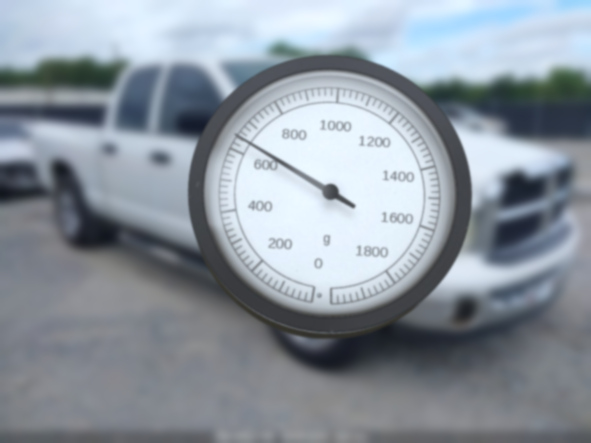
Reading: 640; g
